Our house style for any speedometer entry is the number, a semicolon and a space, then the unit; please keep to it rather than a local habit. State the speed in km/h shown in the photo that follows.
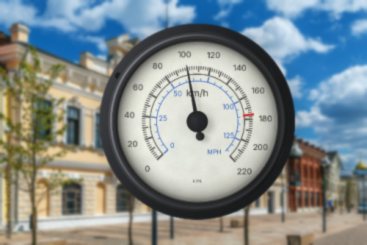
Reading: 100; km/h
